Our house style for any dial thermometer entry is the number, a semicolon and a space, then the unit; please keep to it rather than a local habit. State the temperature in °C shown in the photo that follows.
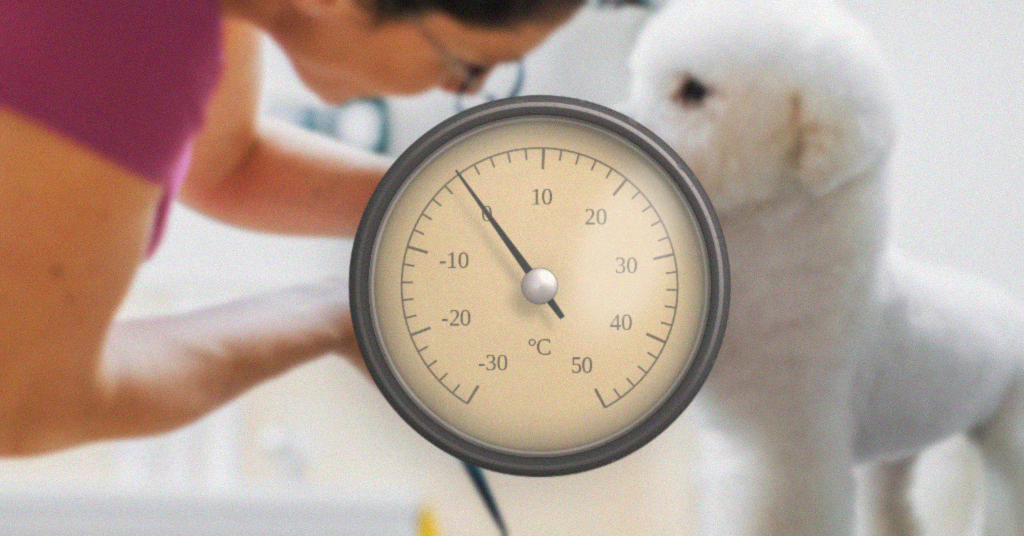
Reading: 0; °C
